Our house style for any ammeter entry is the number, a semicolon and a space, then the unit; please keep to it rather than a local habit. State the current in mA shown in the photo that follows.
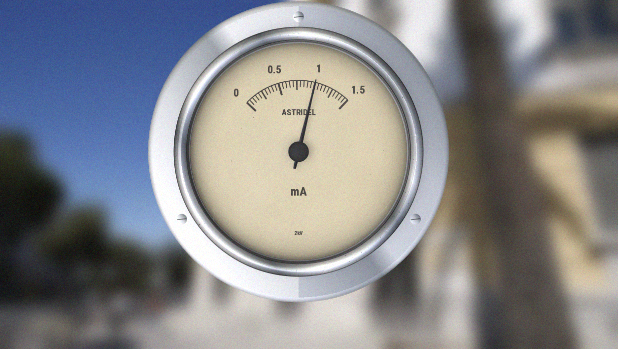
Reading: 1; mA
